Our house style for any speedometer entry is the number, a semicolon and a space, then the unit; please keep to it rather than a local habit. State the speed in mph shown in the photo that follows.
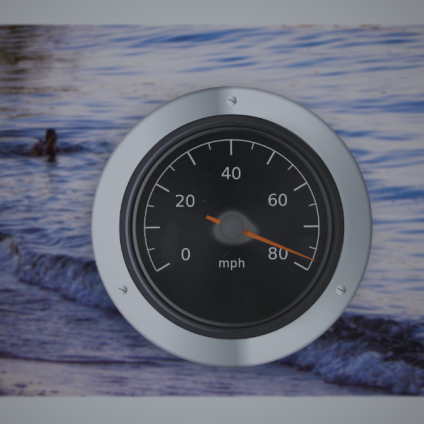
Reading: 77.5; mph
